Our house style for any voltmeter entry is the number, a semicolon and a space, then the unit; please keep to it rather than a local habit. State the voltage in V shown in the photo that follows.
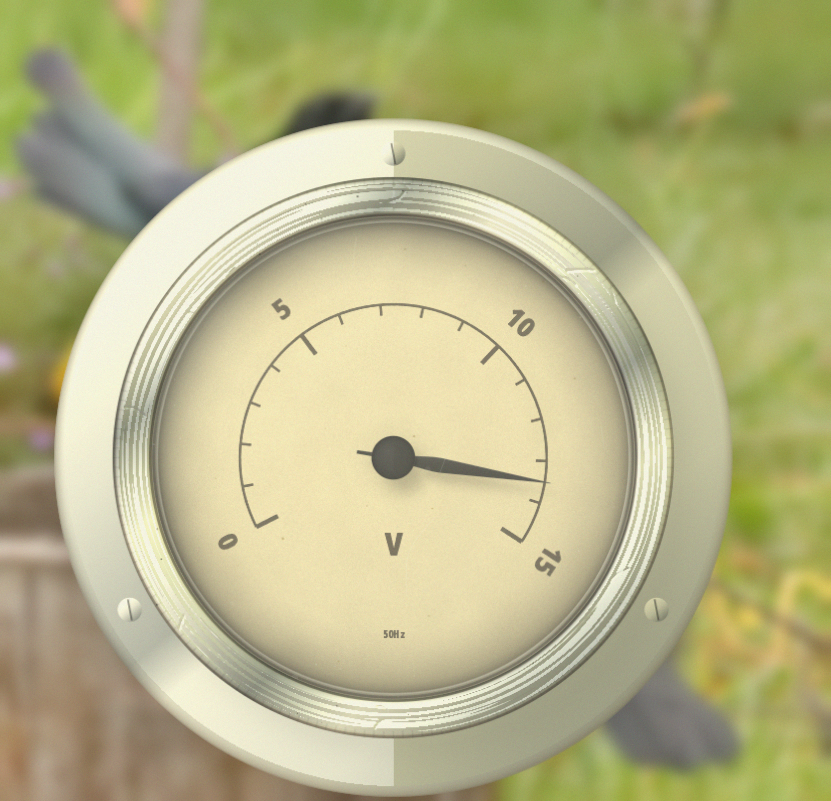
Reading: 13.5; V
